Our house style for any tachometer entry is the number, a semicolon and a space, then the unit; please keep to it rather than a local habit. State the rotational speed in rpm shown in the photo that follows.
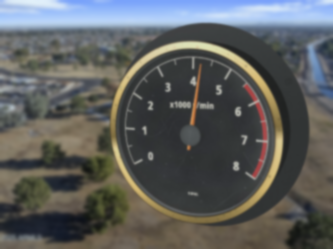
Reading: 4250; rpm
